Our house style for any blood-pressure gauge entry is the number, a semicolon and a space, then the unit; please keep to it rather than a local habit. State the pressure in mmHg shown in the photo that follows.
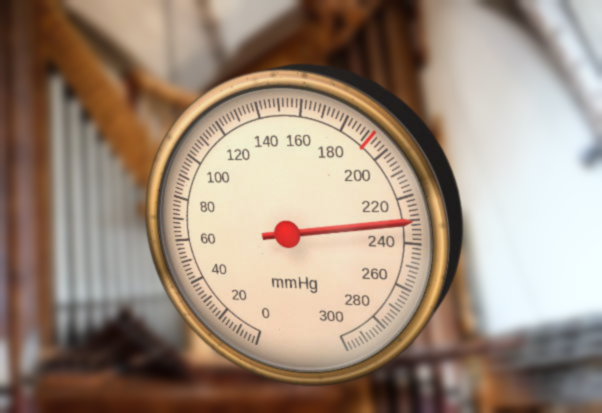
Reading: 230; mmHg
